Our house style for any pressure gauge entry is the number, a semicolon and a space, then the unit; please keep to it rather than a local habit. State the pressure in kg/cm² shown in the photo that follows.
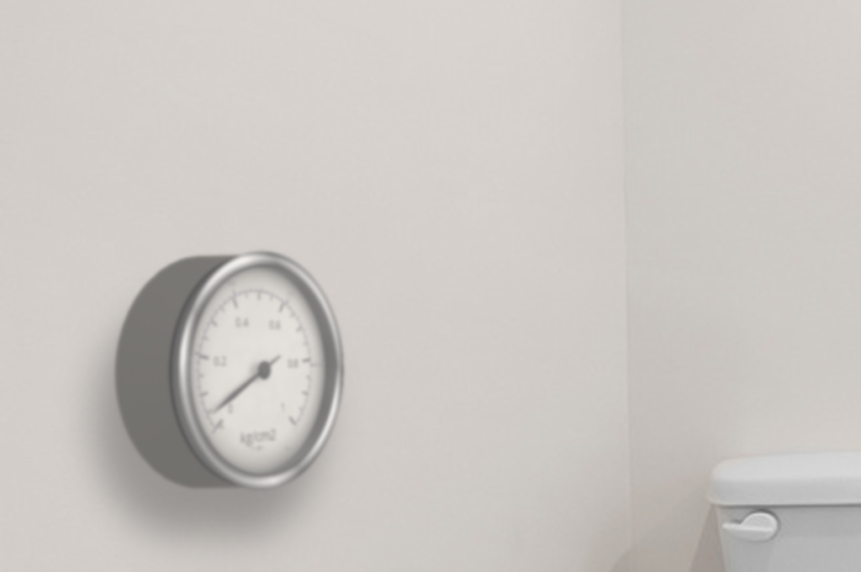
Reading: 0.05; kg/cm²
